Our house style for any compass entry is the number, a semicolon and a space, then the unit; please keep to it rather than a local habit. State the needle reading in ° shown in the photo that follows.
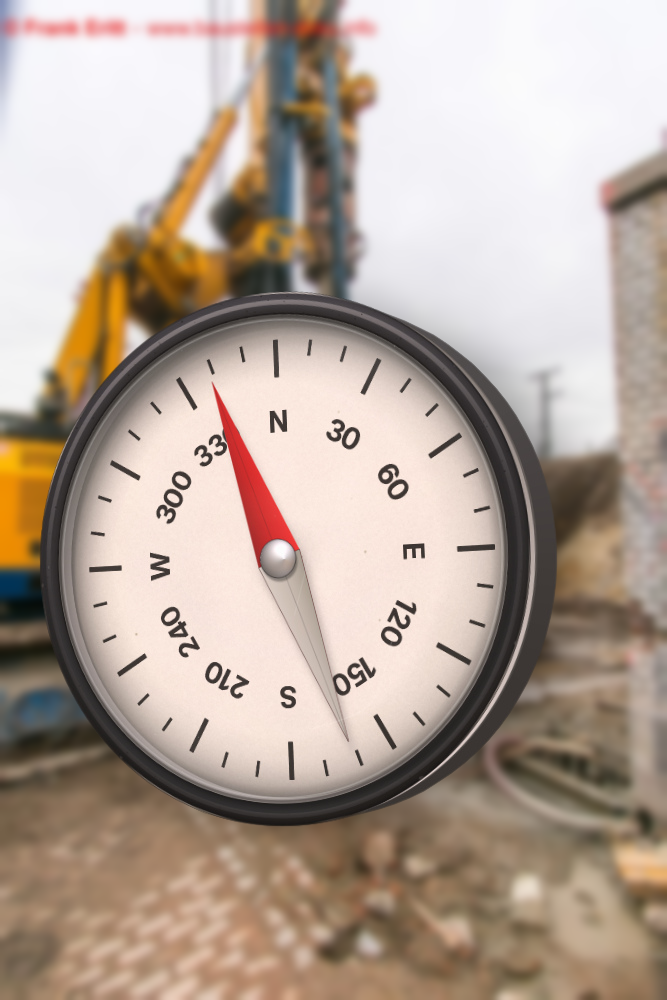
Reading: 340; °
